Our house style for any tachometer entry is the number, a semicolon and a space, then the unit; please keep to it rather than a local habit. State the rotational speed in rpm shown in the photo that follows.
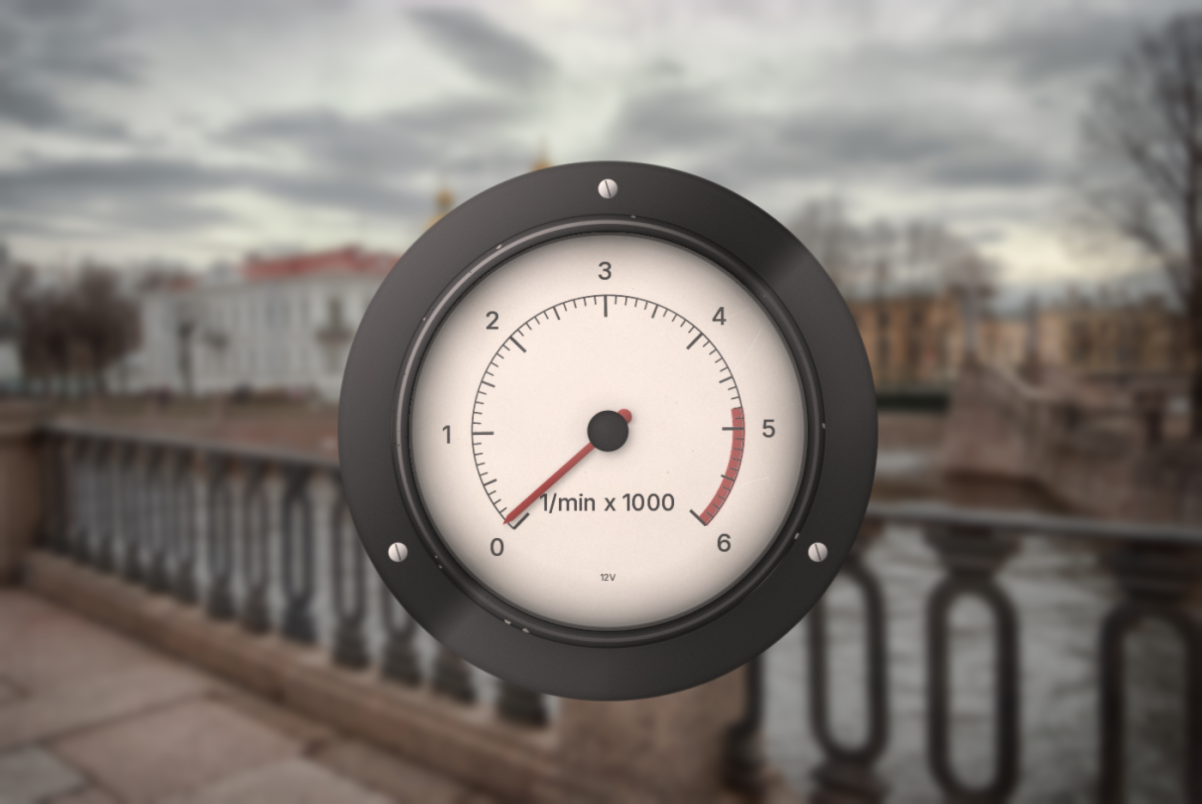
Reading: 100; rpm
